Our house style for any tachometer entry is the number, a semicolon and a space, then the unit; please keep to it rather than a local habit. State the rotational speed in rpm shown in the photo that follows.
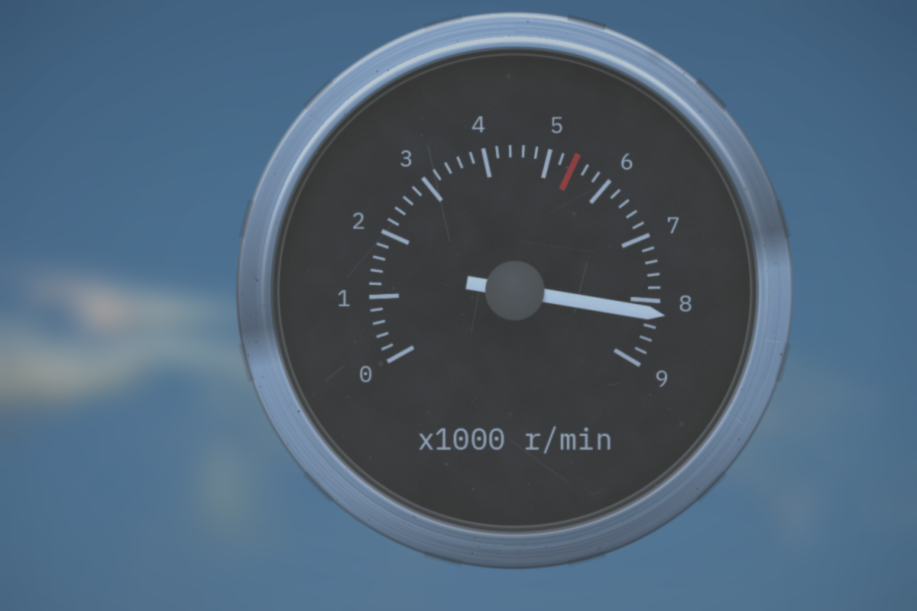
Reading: 8200; rpm
